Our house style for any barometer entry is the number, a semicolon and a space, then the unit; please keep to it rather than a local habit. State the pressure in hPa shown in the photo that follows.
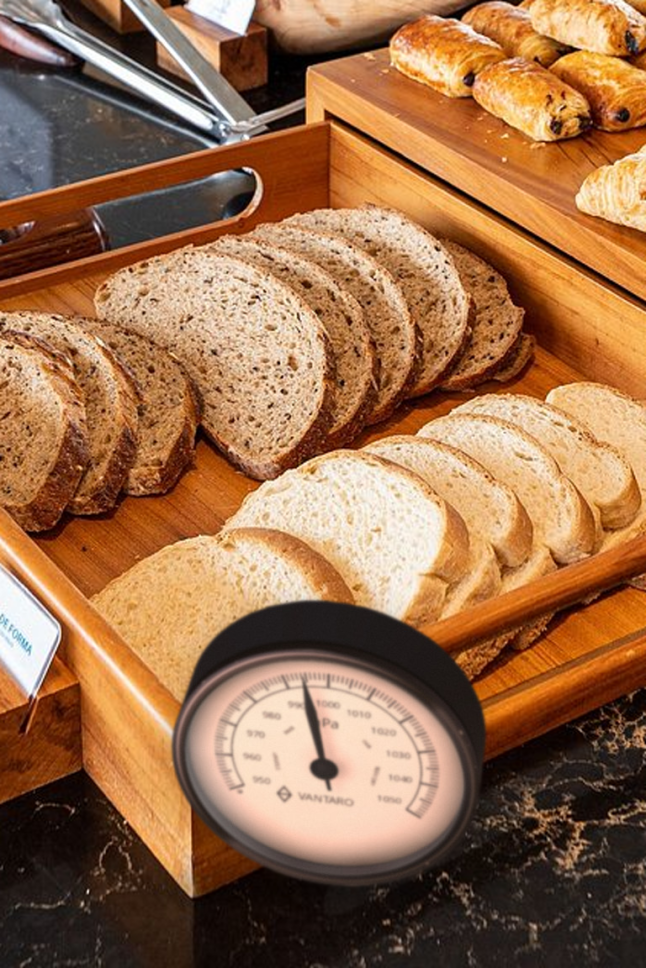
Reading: 995; hPa
